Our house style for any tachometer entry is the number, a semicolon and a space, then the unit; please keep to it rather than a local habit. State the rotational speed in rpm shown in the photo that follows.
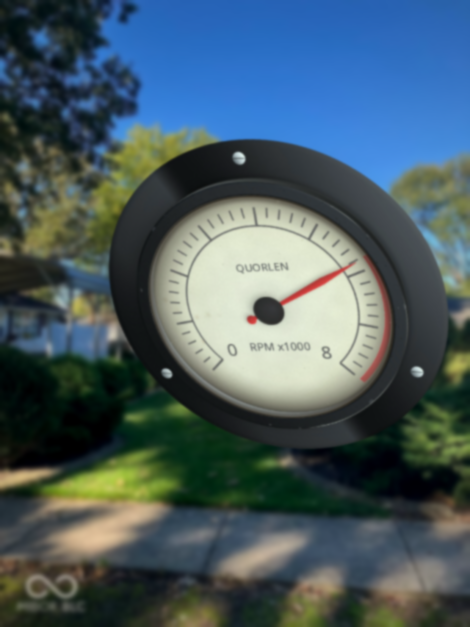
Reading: 5800; rpm
